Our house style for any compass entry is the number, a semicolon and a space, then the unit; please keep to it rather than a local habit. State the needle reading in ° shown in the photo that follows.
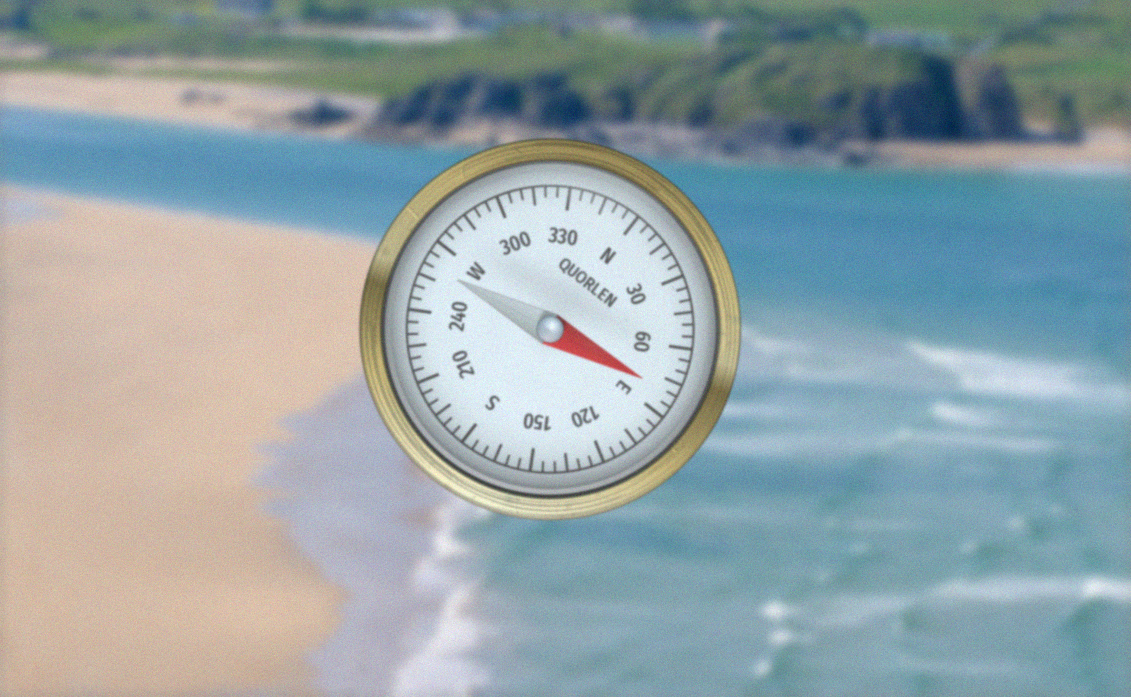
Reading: 80; °
